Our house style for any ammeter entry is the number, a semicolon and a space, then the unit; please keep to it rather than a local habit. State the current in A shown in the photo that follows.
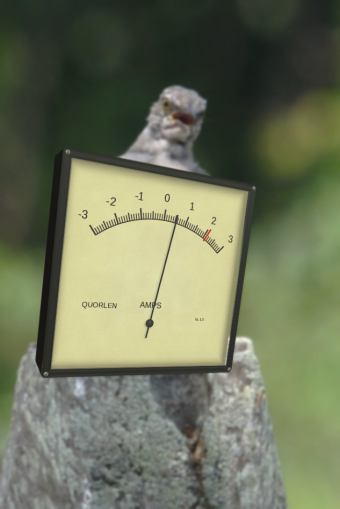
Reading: 0.5; A
